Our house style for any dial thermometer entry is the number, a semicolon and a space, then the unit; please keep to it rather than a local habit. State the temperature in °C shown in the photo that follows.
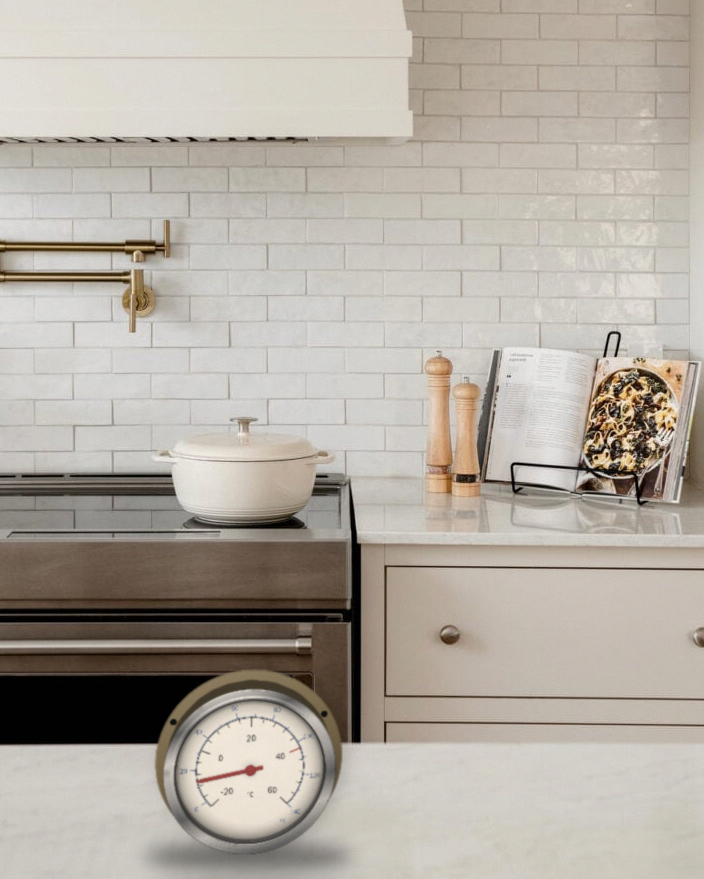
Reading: -10; °C
